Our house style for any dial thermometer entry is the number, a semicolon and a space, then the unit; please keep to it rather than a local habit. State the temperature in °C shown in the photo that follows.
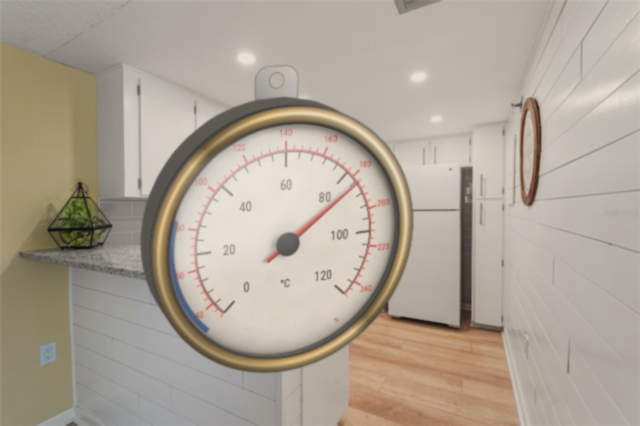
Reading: 84; °C
